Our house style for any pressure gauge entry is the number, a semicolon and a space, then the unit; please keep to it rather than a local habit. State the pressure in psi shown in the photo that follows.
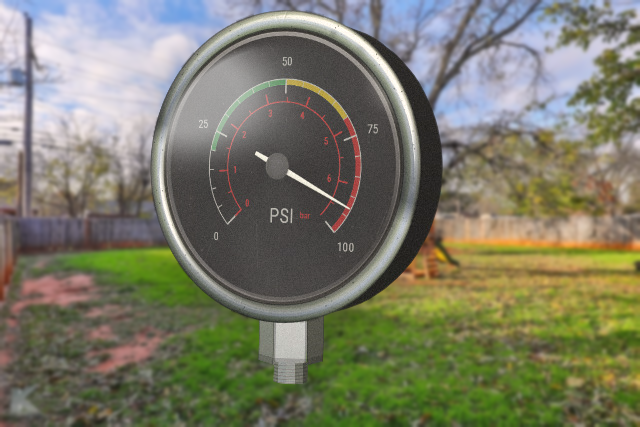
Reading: 92.5; psi
